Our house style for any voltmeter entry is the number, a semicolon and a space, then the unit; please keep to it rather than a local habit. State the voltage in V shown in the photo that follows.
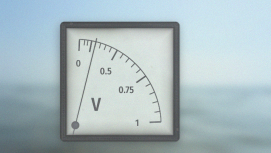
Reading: 0.3; V
